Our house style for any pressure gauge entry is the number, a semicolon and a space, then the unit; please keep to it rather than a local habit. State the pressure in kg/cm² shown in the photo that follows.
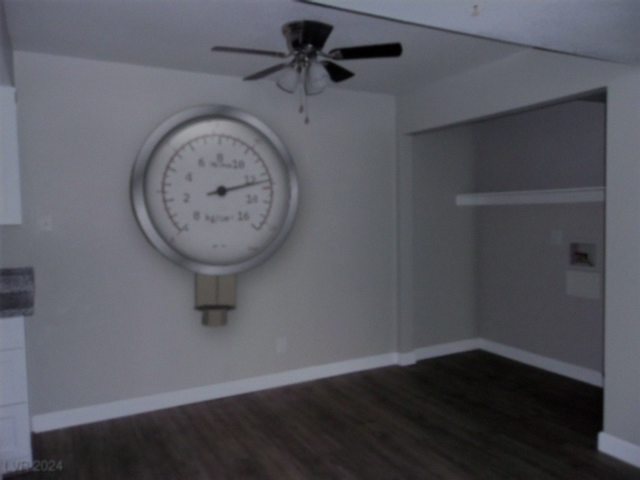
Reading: 12.5; kg/cm²
